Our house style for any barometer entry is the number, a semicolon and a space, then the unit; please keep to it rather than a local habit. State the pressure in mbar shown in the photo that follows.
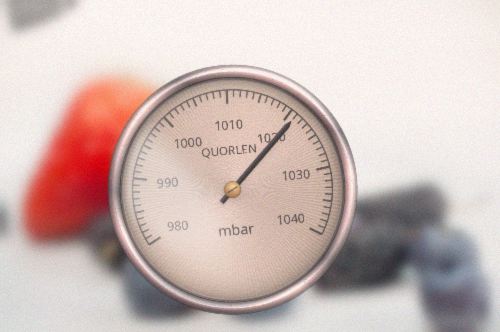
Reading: 1021; mbar
